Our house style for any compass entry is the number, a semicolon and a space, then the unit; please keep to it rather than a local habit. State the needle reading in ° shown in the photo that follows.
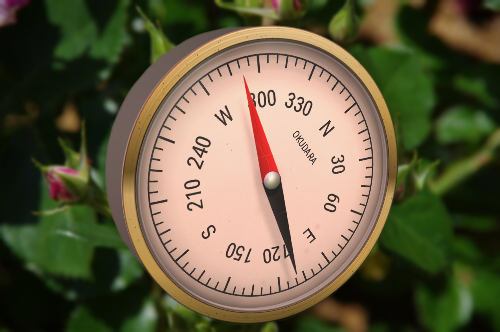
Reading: 290; °
